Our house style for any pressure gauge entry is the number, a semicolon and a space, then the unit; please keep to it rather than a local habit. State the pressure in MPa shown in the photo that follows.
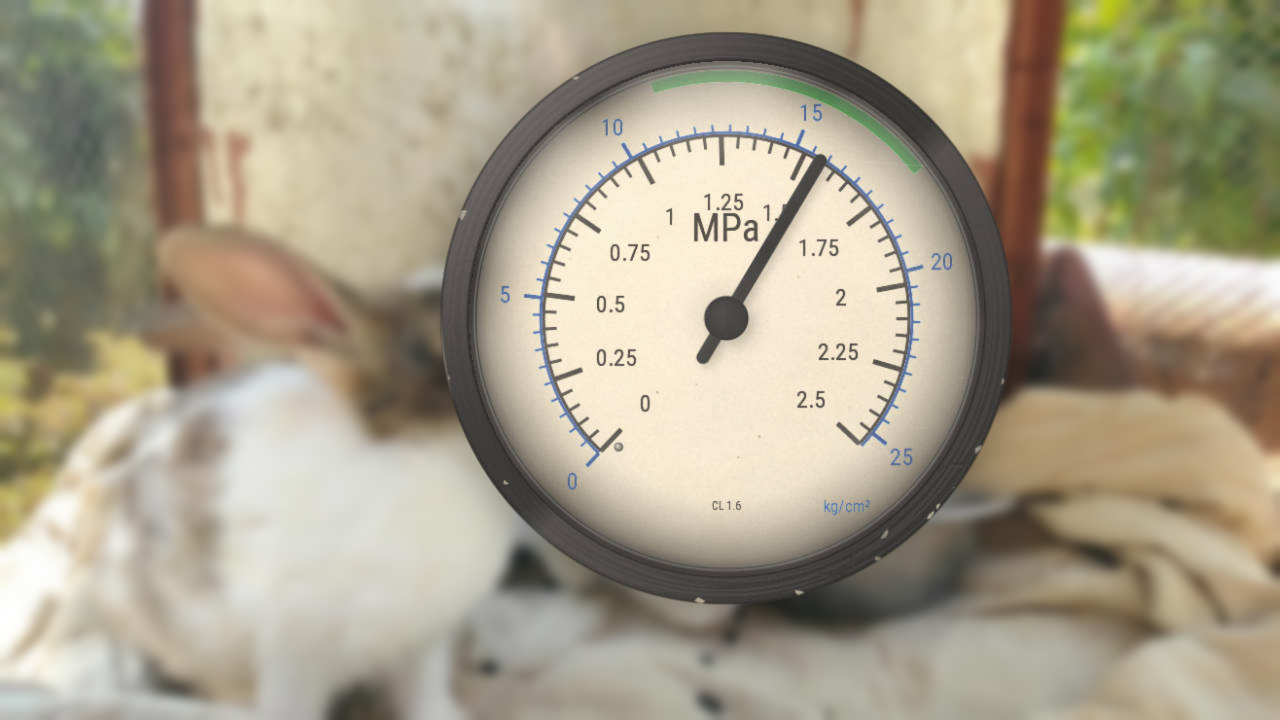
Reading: 1.55; MPa
